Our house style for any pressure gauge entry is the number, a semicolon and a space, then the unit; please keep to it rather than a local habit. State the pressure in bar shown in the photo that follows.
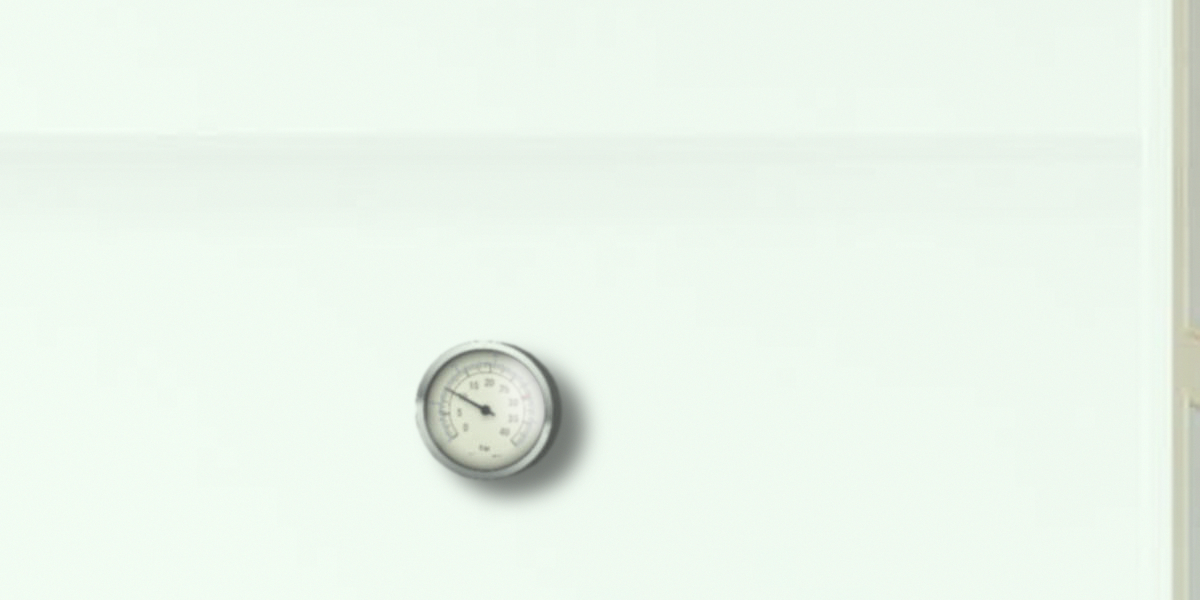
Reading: 10; bar
